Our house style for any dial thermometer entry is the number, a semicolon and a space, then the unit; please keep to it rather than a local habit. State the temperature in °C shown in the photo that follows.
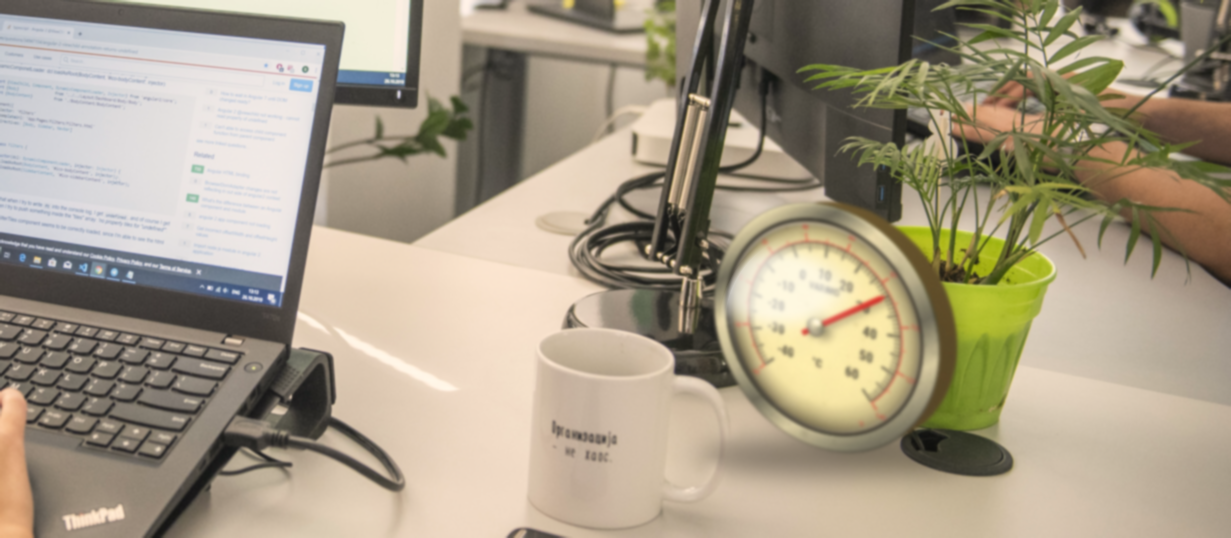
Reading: 30; °C
